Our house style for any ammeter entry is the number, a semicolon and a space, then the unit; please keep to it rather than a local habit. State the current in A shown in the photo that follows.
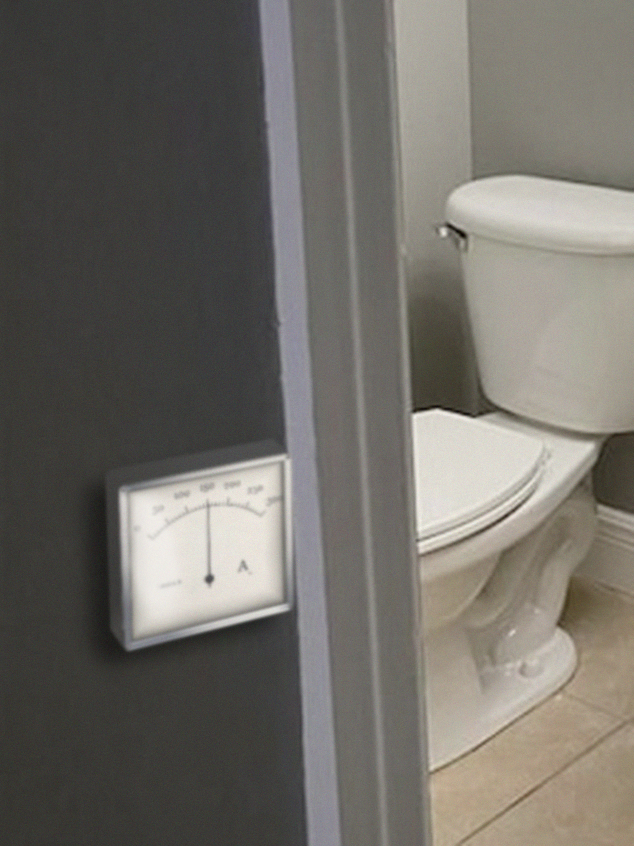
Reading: 150; A
